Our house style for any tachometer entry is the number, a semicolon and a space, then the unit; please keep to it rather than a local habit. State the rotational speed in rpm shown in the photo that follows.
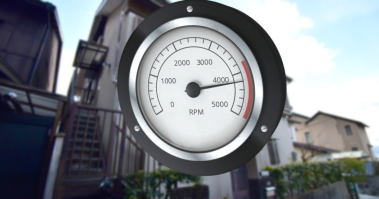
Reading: 4200; rpm
